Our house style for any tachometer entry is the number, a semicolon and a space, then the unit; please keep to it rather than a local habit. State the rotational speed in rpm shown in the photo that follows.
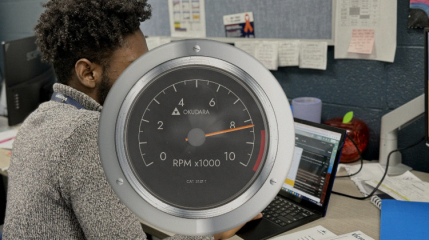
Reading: 8250; rpm
